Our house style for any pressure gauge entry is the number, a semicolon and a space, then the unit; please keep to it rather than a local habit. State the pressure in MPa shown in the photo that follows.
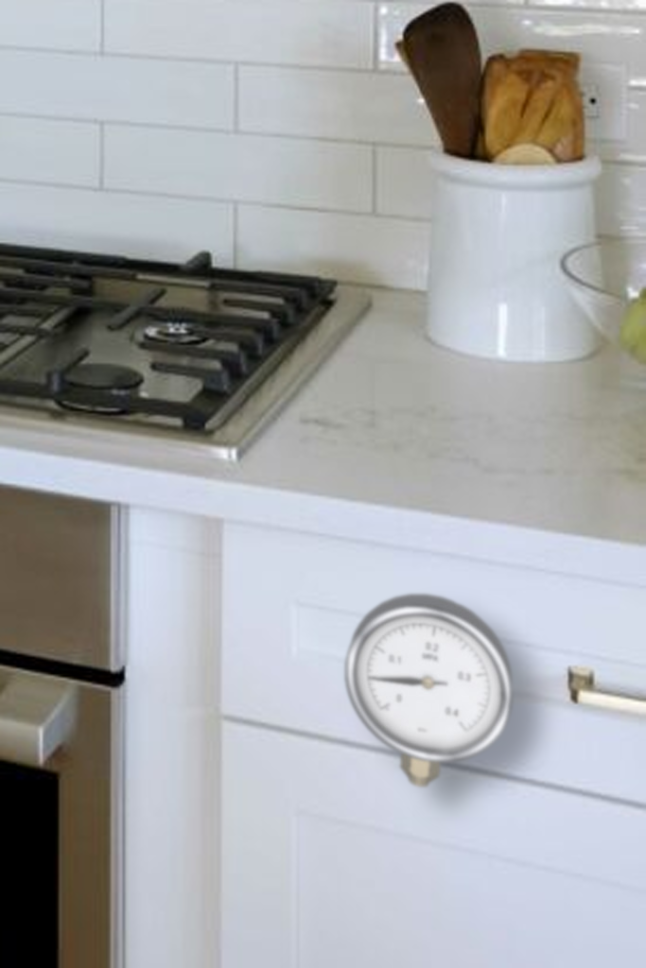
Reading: 0.05; MPa
